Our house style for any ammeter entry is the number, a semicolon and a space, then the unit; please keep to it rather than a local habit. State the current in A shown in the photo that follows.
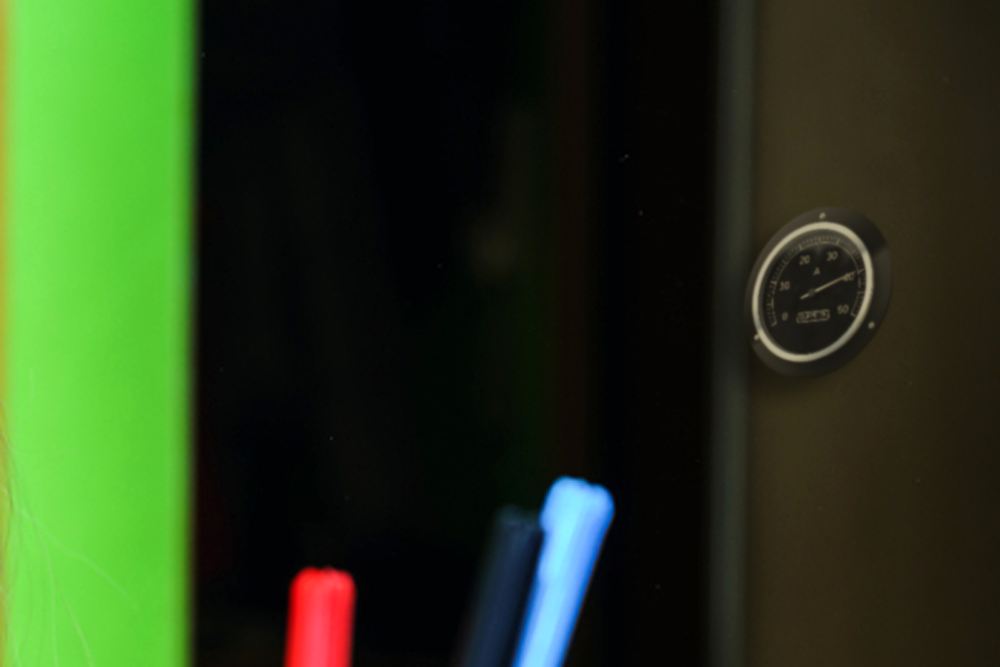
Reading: 40; A
